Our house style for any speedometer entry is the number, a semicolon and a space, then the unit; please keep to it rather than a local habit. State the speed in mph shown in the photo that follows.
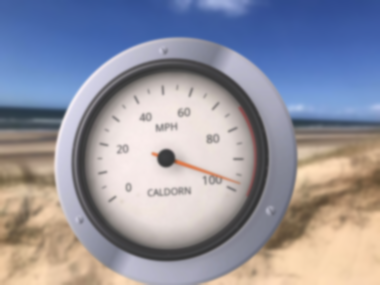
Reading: 97.5; mph
